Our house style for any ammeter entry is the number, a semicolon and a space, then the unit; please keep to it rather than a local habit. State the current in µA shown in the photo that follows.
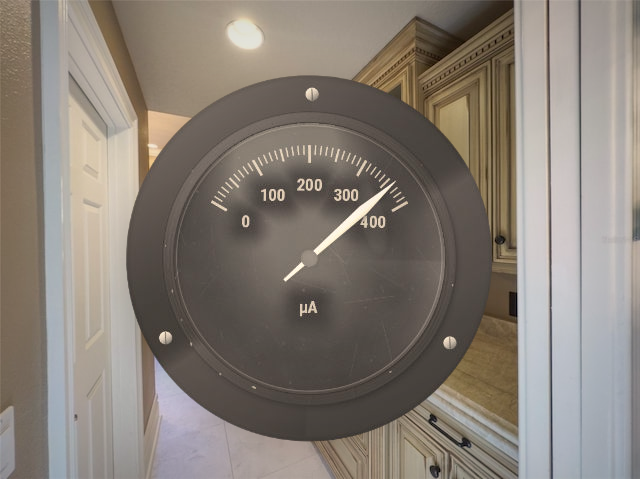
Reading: 360; µA
